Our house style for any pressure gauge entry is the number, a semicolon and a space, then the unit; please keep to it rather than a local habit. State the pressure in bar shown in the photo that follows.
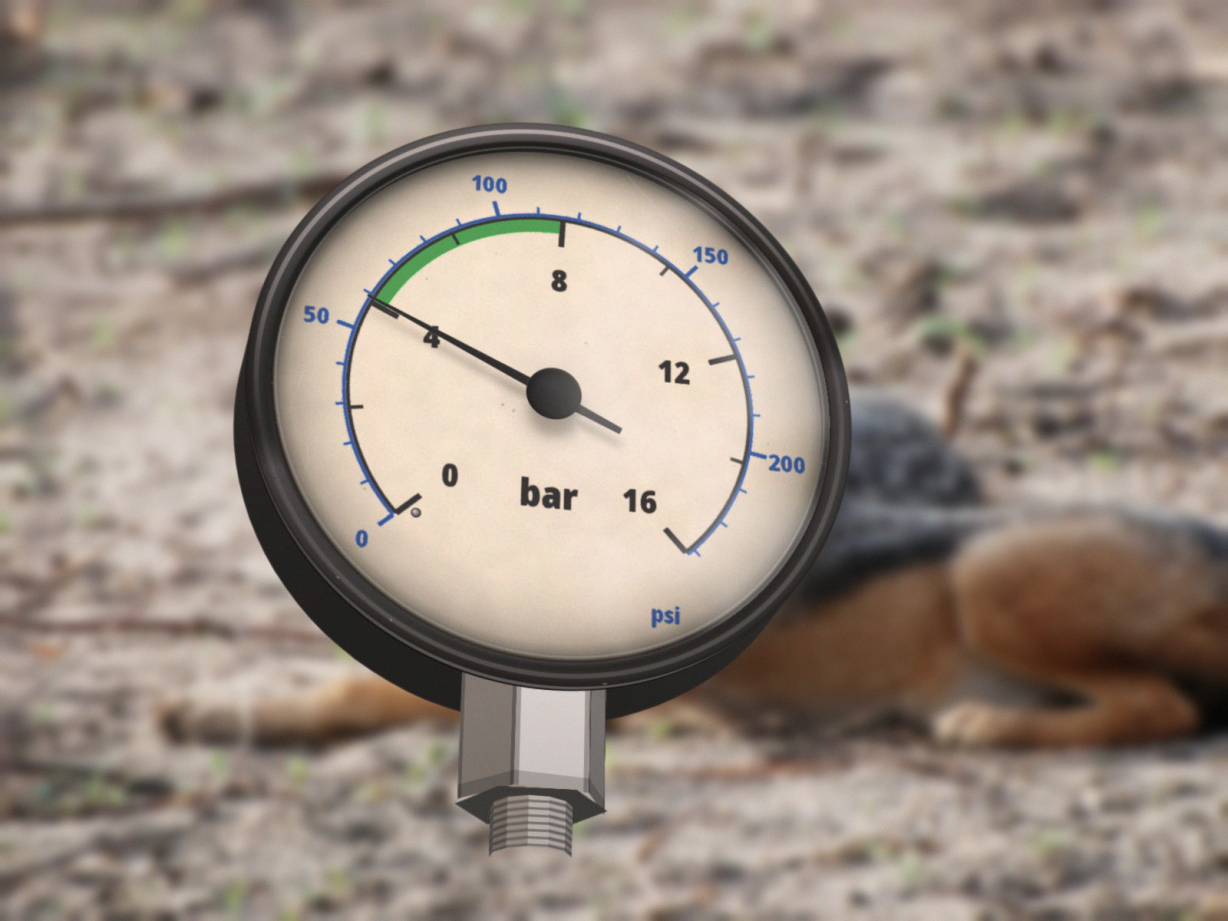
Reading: 4; bar
